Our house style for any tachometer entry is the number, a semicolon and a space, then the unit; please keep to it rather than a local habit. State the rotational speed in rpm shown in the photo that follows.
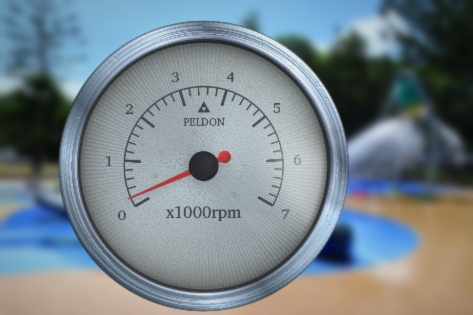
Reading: 200; rpm
